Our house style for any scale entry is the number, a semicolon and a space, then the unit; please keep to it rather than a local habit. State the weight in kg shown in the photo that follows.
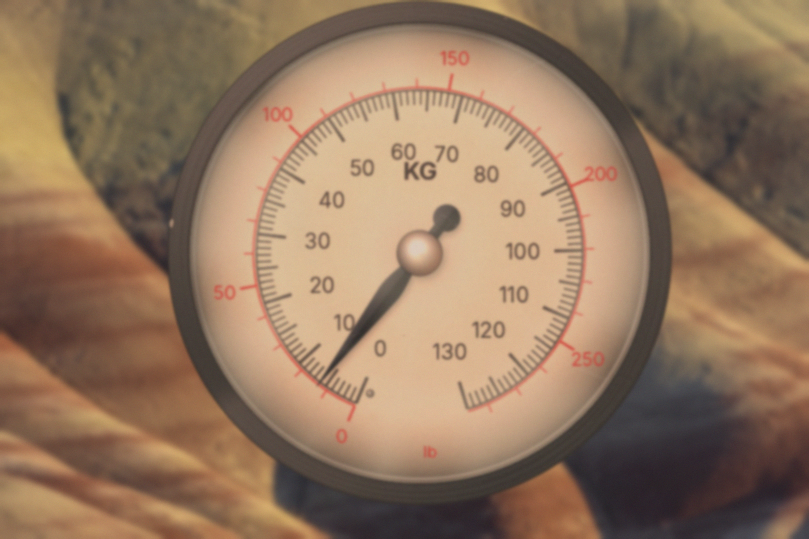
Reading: 6; kg
